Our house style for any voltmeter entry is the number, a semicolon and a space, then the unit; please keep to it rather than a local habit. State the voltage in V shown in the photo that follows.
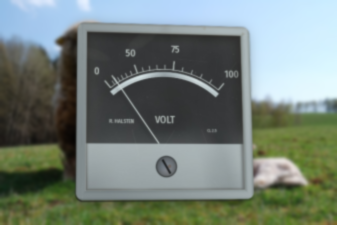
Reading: 25; V
